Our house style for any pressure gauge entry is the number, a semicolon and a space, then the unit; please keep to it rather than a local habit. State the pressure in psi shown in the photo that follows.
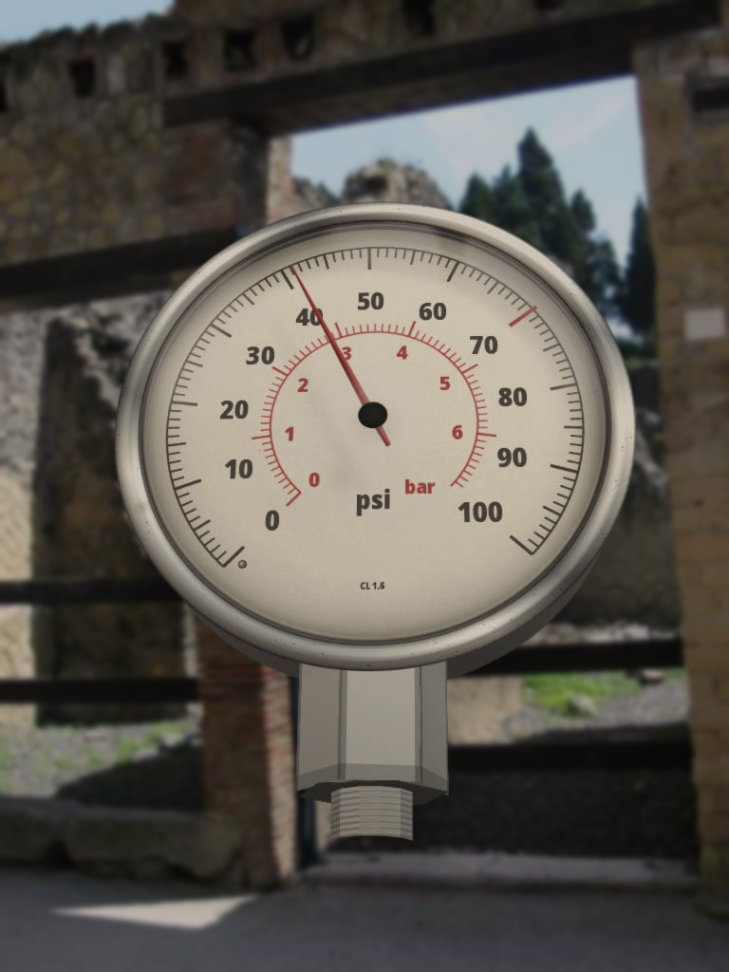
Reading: 41; psi
